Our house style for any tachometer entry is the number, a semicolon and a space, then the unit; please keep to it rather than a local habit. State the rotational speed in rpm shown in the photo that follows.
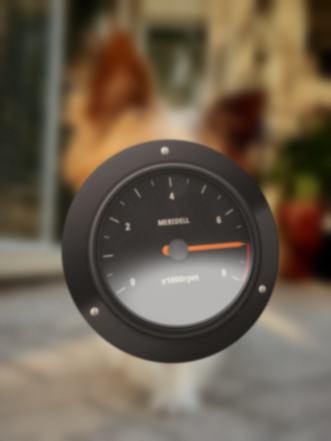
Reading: 7000; rpm
